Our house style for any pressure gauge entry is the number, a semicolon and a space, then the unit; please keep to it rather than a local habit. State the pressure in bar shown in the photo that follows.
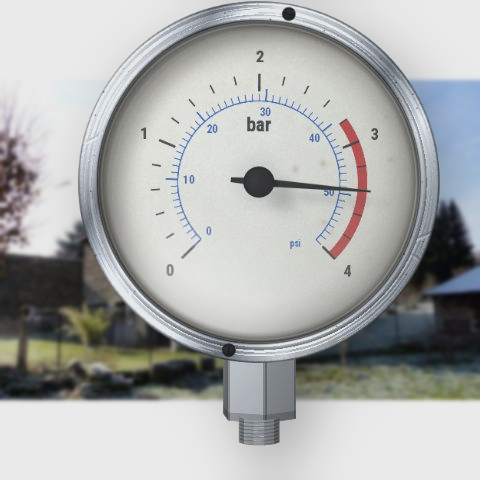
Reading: 3.4; bar
